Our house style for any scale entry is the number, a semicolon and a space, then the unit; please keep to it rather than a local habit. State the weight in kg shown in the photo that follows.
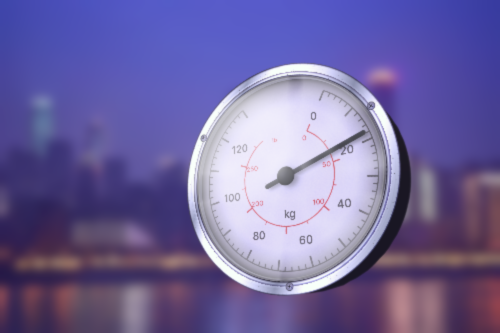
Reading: 18; kg
